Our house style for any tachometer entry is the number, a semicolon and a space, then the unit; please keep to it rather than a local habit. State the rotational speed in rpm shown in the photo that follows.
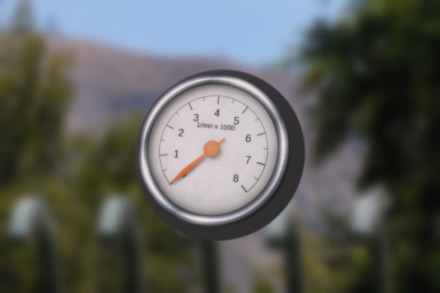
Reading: 0; rpm
